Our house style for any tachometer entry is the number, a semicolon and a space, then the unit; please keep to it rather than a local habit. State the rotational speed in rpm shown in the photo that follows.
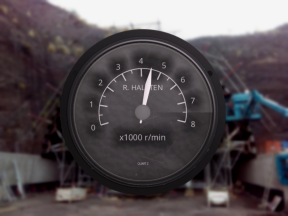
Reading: 4500; rpm
